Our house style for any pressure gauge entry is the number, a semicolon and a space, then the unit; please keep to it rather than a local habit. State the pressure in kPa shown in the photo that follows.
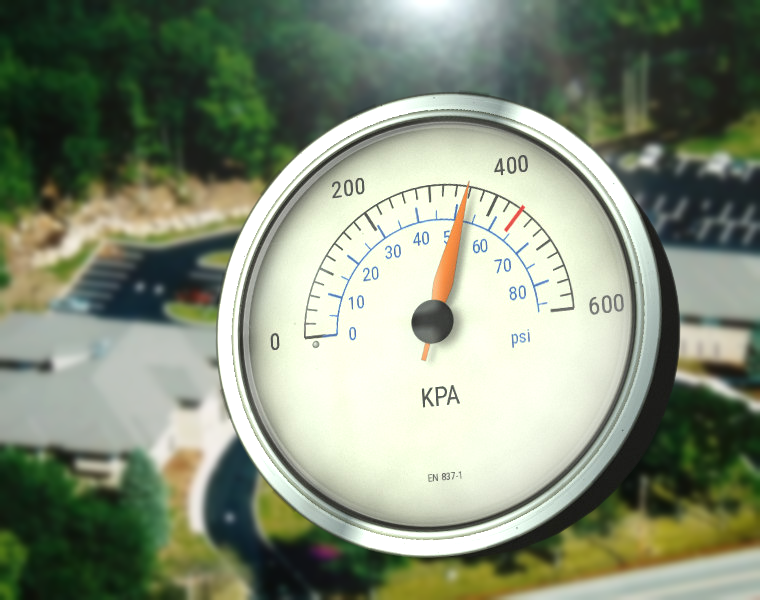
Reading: 360; kPa
